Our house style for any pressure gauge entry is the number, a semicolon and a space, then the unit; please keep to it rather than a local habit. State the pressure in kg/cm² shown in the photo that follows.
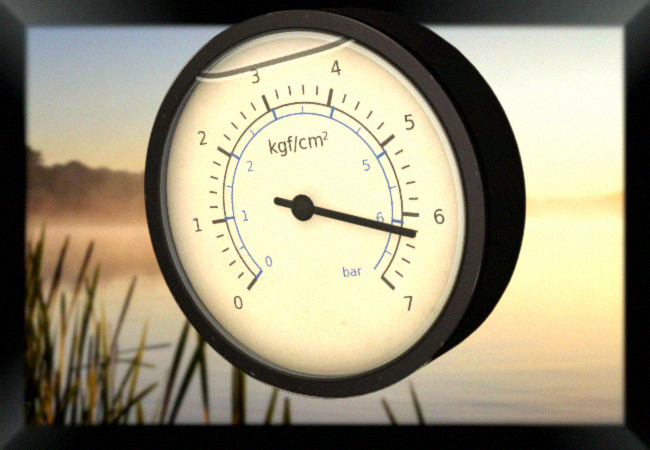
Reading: 6.2; kg/cm²
